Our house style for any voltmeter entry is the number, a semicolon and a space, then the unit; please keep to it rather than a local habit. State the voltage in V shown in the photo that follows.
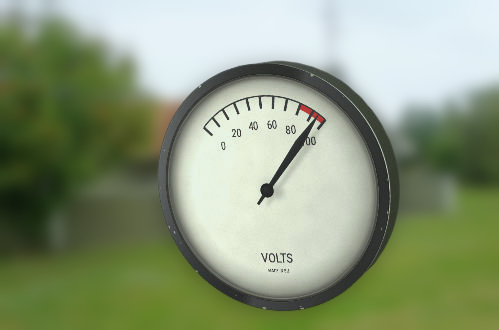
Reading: 95; V
